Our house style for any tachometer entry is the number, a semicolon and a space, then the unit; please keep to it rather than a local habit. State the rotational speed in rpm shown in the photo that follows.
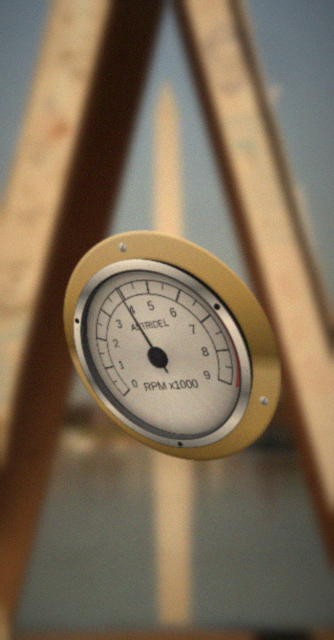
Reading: 4000; rpm
